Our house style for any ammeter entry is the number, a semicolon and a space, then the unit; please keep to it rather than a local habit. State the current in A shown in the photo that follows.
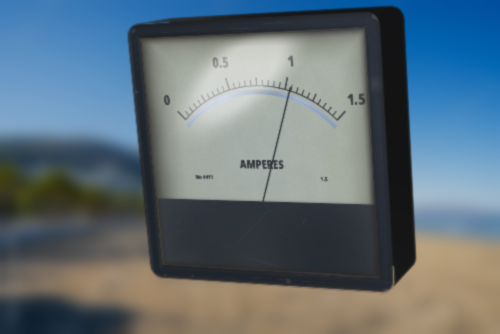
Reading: 1.05; A
